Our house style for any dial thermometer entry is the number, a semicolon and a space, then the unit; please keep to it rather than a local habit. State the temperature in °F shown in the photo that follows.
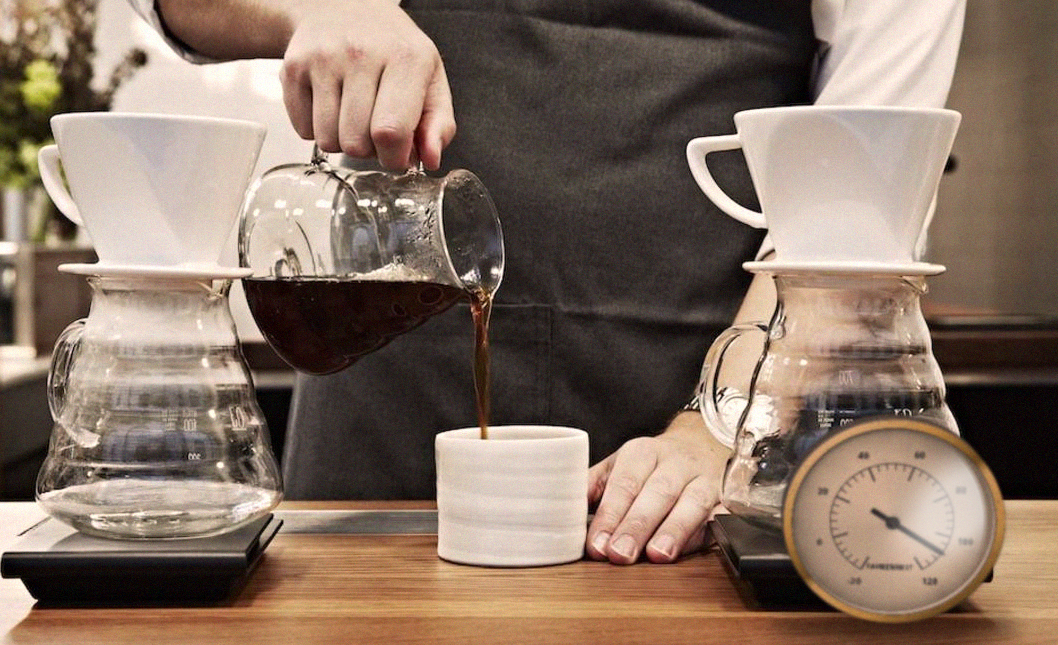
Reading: 108; °F
